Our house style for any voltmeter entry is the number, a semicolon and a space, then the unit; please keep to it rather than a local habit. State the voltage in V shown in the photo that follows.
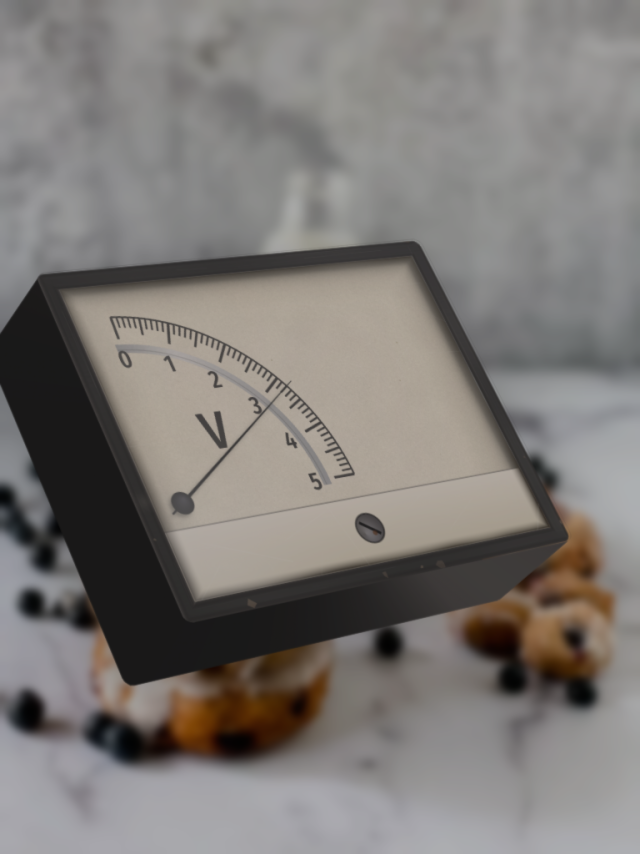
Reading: 3.2; V
